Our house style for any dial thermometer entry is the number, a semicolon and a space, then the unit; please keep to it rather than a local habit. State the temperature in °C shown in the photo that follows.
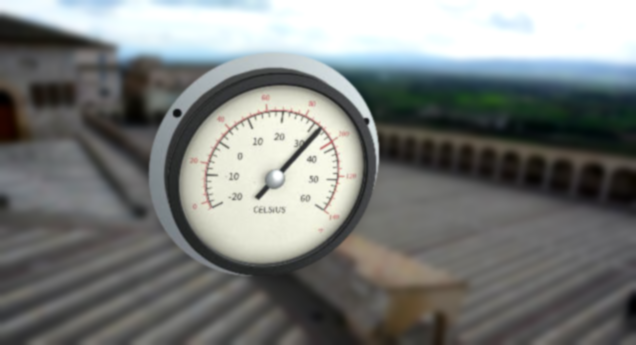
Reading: 32; °C
